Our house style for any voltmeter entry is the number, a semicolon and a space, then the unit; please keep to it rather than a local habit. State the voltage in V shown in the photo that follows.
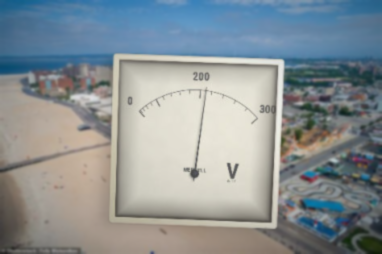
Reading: 210; V
